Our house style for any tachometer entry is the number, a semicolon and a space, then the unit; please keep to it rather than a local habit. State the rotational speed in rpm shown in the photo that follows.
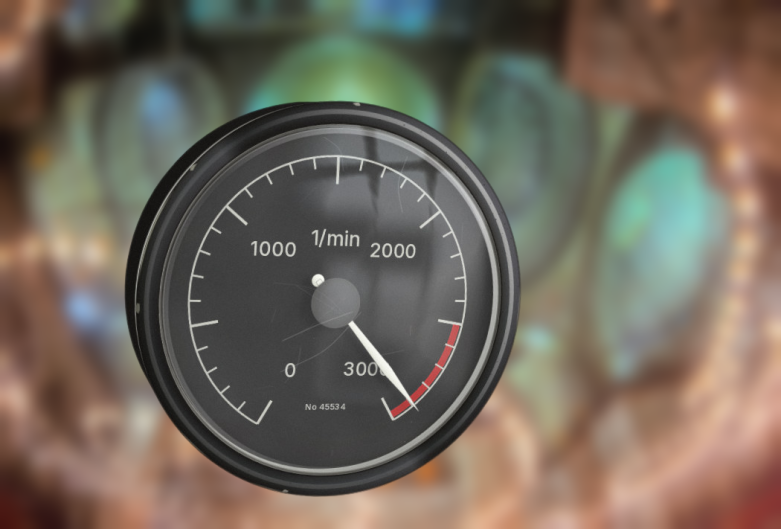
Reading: 2900; rpm
